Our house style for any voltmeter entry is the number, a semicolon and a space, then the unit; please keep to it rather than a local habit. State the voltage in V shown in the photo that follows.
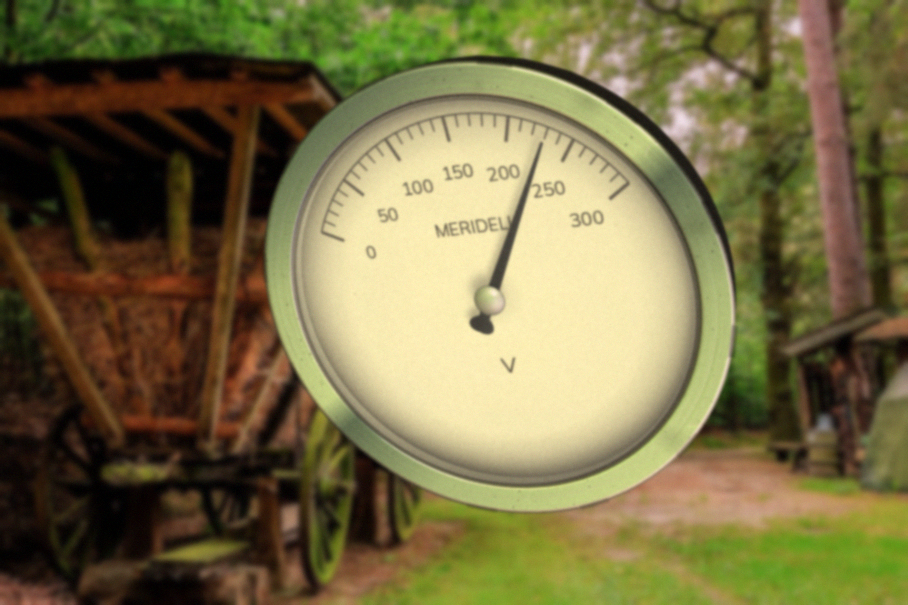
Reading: 230; V
